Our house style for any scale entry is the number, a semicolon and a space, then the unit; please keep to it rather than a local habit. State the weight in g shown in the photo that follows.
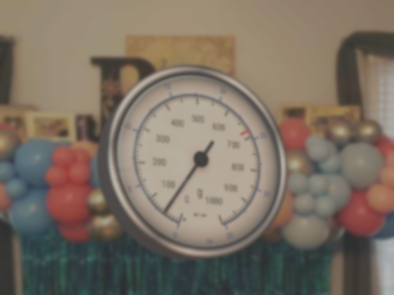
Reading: 50; g
